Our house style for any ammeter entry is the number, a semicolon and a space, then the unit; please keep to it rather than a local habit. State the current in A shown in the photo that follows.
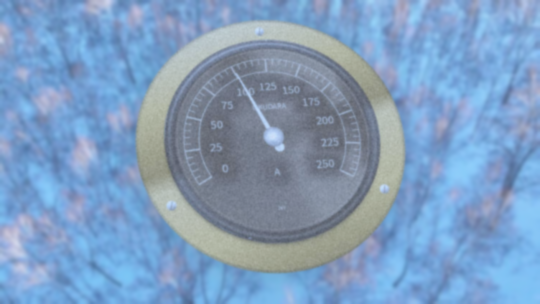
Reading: 100; A
